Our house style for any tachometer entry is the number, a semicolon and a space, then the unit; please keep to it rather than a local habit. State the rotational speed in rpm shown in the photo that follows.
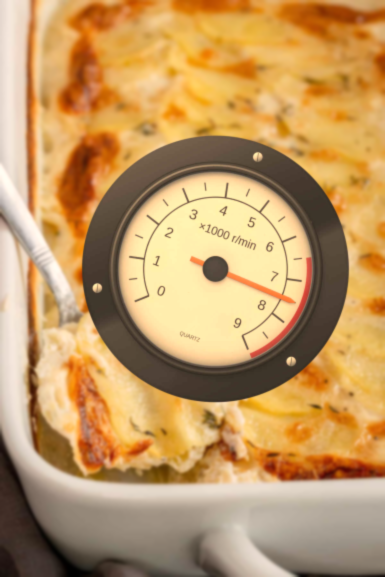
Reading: 7500; rpm
